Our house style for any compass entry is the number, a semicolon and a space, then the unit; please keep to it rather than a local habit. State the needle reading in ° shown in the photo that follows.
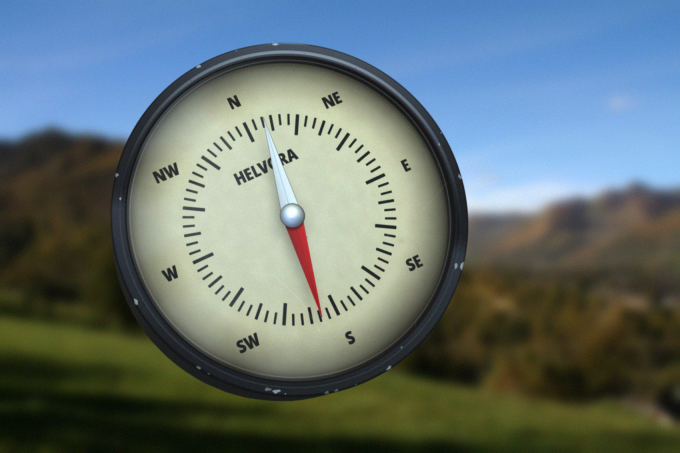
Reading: 190; °
